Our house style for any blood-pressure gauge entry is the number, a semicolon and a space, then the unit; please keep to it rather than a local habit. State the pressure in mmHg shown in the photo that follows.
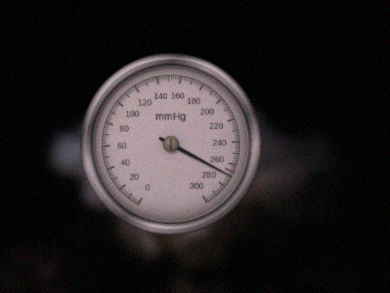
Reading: 270; mmHg
